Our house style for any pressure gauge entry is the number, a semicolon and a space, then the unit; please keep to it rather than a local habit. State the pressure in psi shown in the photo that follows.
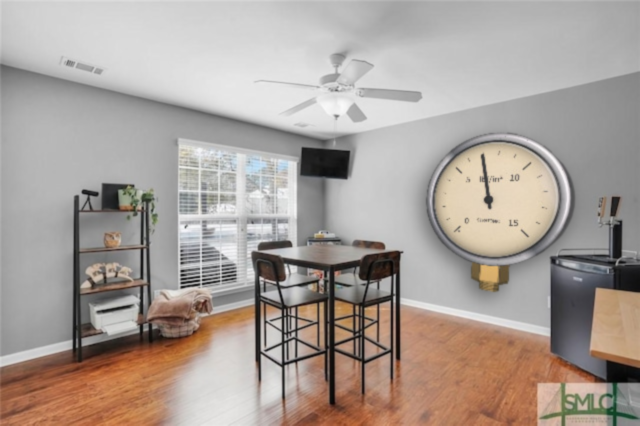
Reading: 7; psi
